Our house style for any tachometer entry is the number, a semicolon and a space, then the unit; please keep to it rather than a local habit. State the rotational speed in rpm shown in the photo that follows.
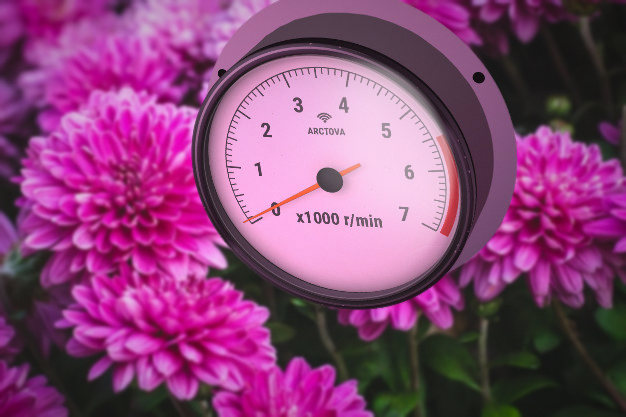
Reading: 100; rpm
